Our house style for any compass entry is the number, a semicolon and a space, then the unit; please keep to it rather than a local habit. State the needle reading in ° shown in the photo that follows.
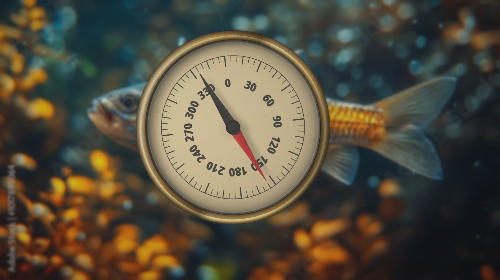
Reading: 155; °
